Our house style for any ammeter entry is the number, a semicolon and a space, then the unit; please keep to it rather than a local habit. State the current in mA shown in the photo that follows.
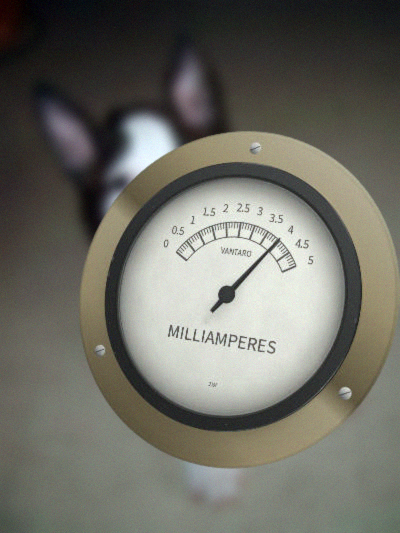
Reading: 4; mA
